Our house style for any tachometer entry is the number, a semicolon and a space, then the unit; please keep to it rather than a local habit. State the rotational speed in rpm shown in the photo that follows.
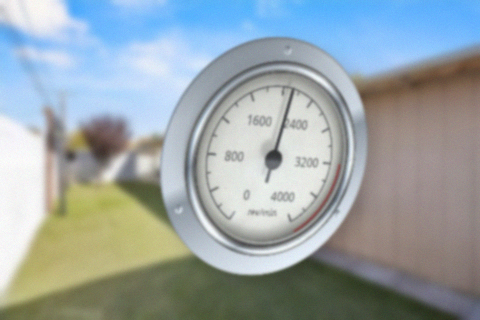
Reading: 2100; rpm
